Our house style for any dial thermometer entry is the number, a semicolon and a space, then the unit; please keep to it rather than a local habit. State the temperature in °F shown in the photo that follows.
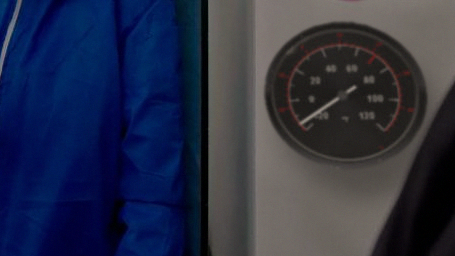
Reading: -15; °F
